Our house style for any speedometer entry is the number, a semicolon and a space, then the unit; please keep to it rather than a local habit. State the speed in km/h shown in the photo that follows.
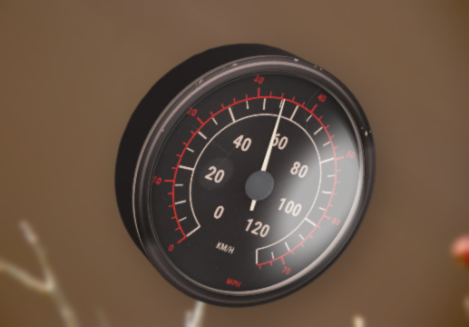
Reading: 55; km/h
